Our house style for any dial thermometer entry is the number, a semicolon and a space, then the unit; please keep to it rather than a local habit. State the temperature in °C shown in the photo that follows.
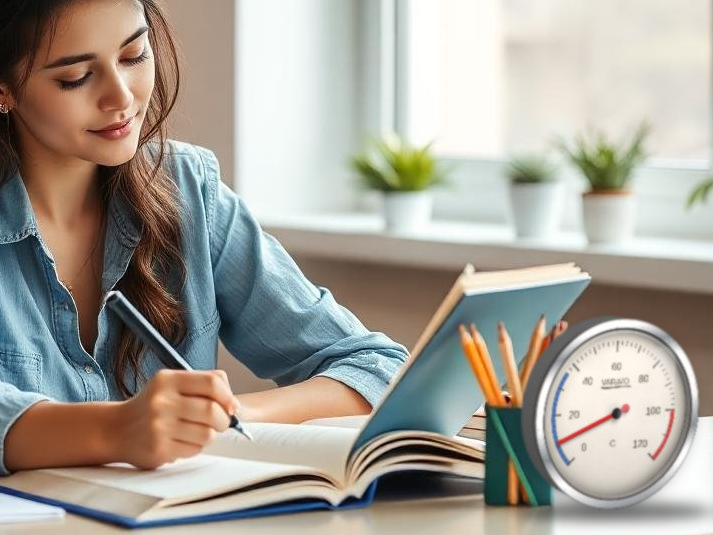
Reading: 10; °C
